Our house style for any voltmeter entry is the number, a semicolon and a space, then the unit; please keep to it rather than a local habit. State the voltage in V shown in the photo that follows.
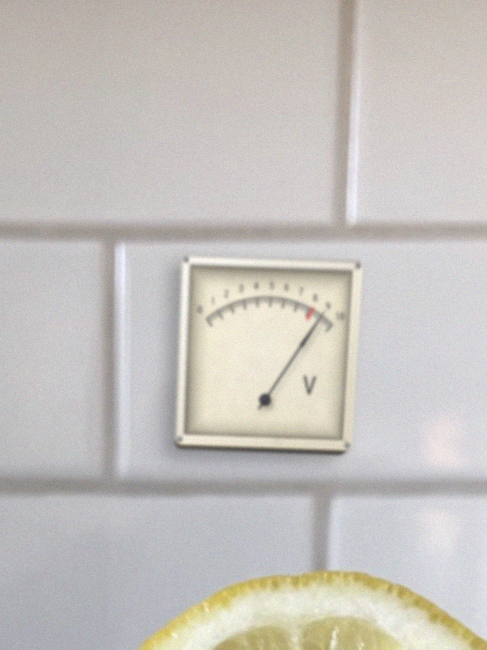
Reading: 9; V
